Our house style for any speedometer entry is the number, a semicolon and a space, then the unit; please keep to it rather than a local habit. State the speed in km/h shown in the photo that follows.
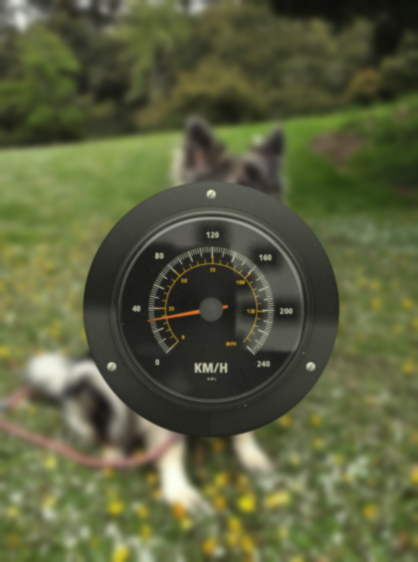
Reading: 30; km/h
